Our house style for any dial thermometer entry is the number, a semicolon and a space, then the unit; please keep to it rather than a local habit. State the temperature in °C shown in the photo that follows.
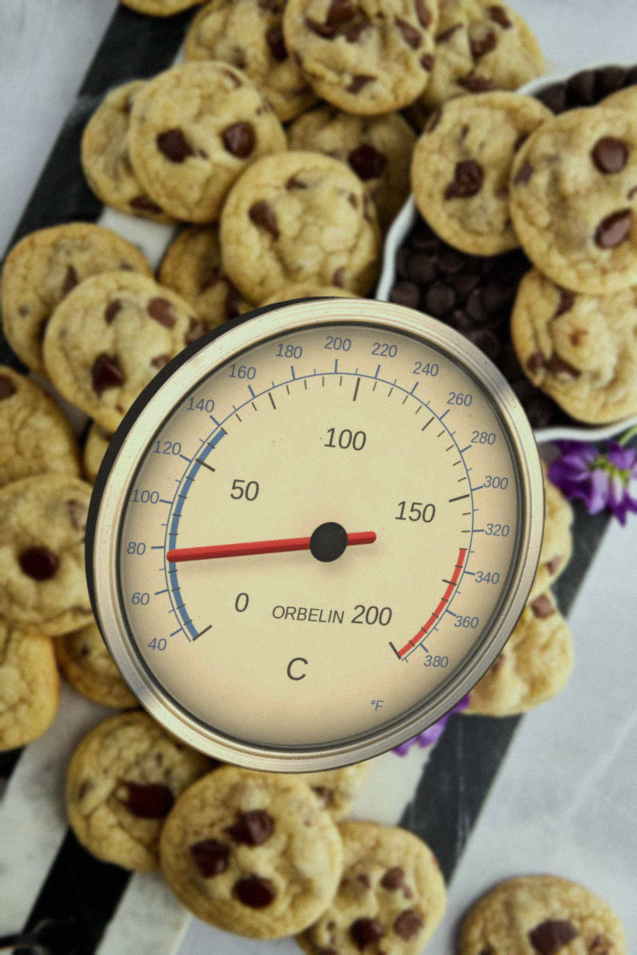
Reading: 25; °C
